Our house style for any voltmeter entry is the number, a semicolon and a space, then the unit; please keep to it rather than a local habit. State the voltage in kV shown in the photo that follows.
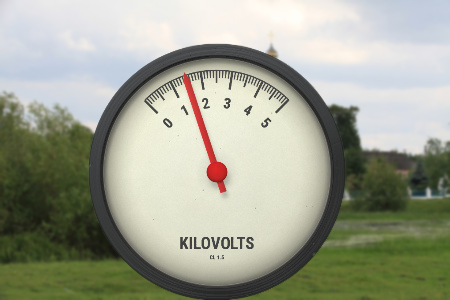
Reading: 1.5; kV
